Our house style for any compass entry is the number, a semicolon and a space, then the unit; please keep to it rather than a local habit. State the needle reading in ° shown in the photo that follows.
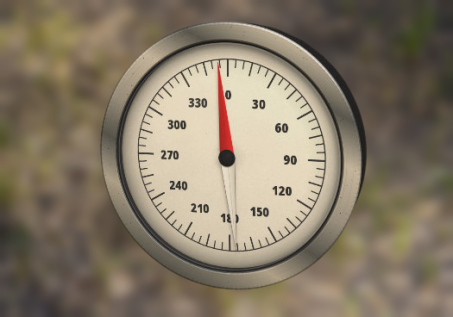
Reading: 355; °
